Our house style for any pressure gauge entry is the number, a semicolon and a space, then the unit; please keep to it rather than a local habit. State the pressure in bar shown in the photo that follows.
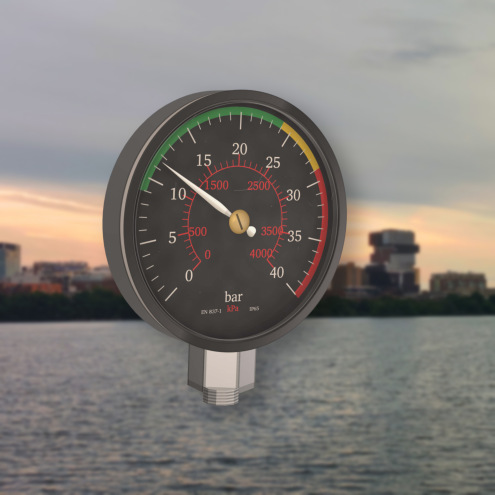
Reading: 11.5; bar
